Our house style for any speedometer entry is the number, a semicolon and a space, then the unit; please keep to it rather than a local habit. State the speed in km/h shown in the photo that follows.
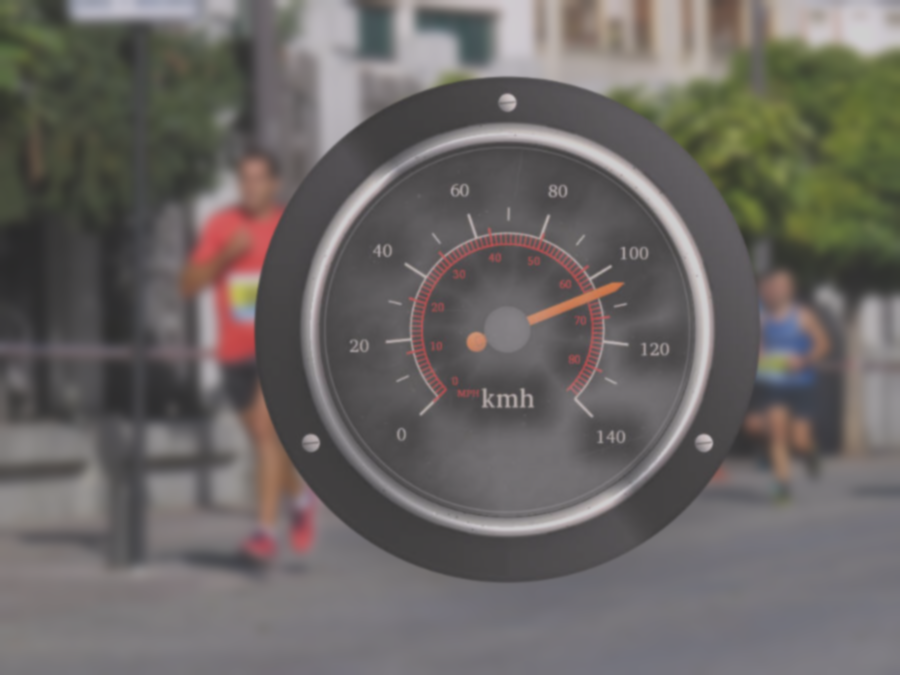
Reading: 105; km/h
